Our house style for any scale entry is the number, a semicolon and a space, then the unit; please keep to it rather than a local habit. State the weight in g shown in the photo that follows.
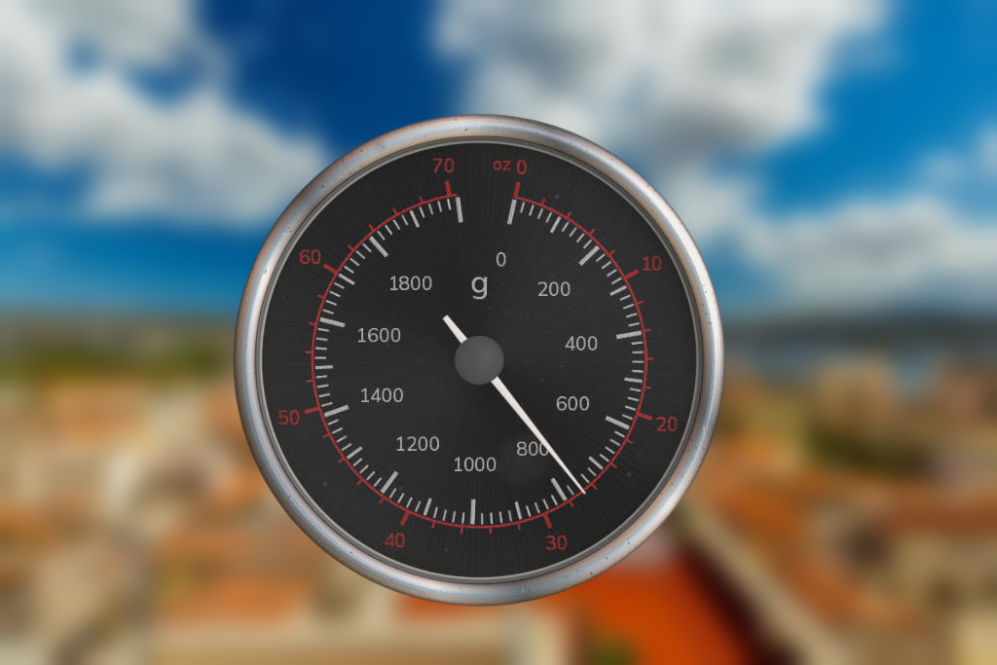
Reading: 760; g
